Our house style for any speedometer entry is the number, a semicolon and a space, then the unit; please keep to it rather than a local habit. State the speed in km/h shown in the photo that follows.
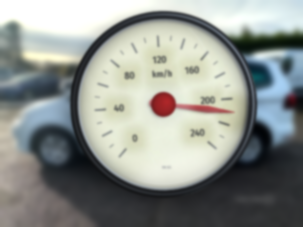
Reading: 210; km/h
